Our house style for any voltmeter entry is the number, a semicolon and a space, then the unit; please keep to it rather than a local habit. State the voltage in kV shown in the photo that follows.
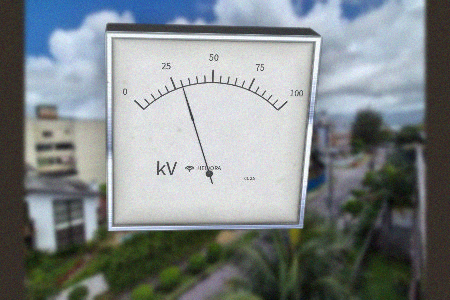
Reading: 30; kV
